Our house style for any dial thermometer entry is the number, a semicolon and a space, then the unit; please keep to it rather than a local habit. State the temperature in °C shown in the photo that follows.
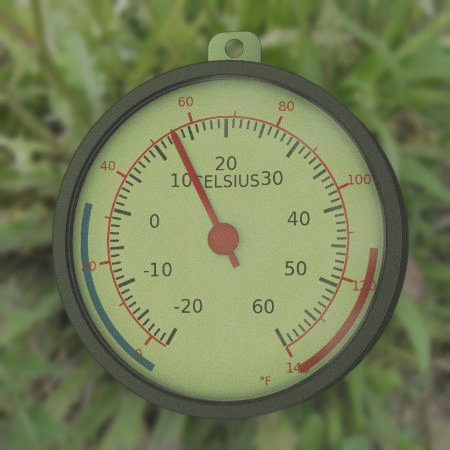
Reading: 13; °C
